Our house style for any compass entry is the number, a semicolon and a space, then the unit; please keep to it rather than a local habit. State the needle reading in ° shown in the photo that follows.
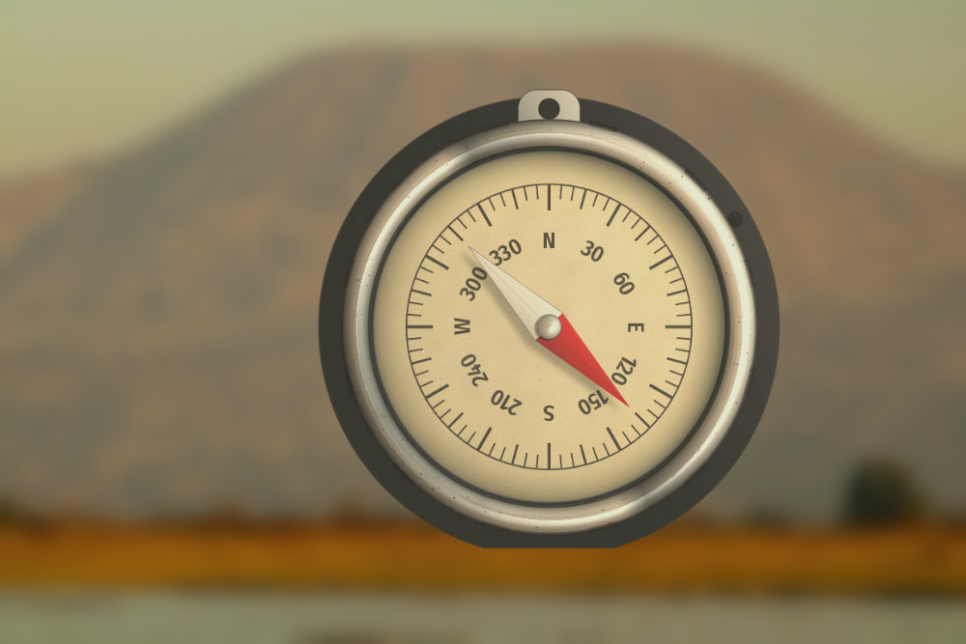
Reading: 135; °
